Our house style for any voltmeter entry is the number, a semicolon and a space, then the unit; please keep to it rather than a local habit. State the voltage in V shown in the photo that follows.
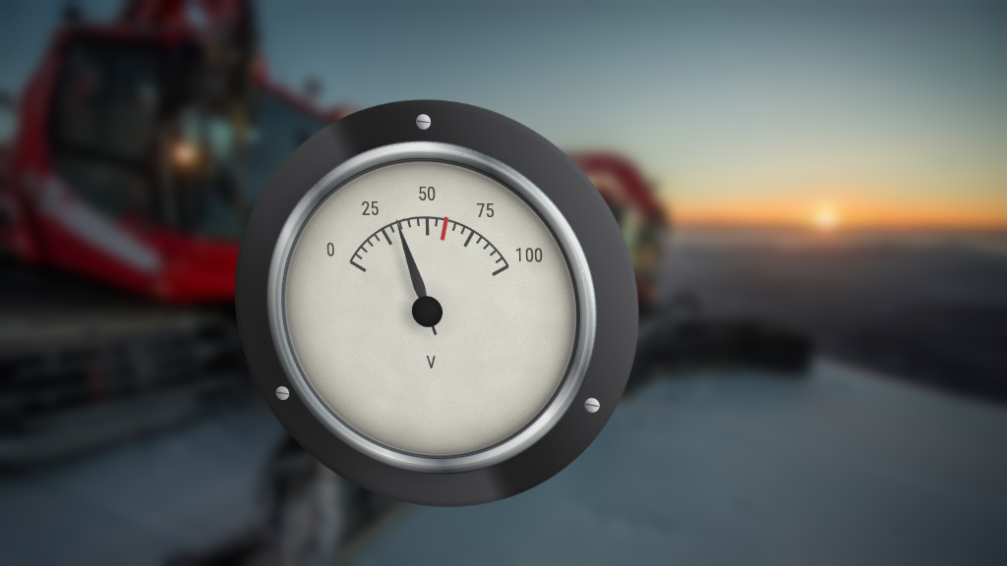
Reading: 35; V
